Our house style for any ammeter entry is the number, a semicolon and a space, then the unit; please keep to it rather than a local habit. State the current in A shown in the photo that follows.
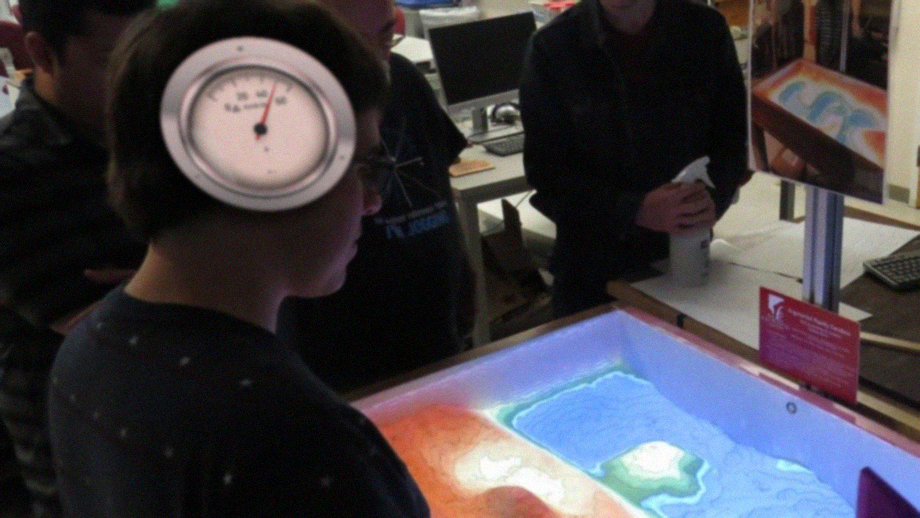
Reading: 50; A
